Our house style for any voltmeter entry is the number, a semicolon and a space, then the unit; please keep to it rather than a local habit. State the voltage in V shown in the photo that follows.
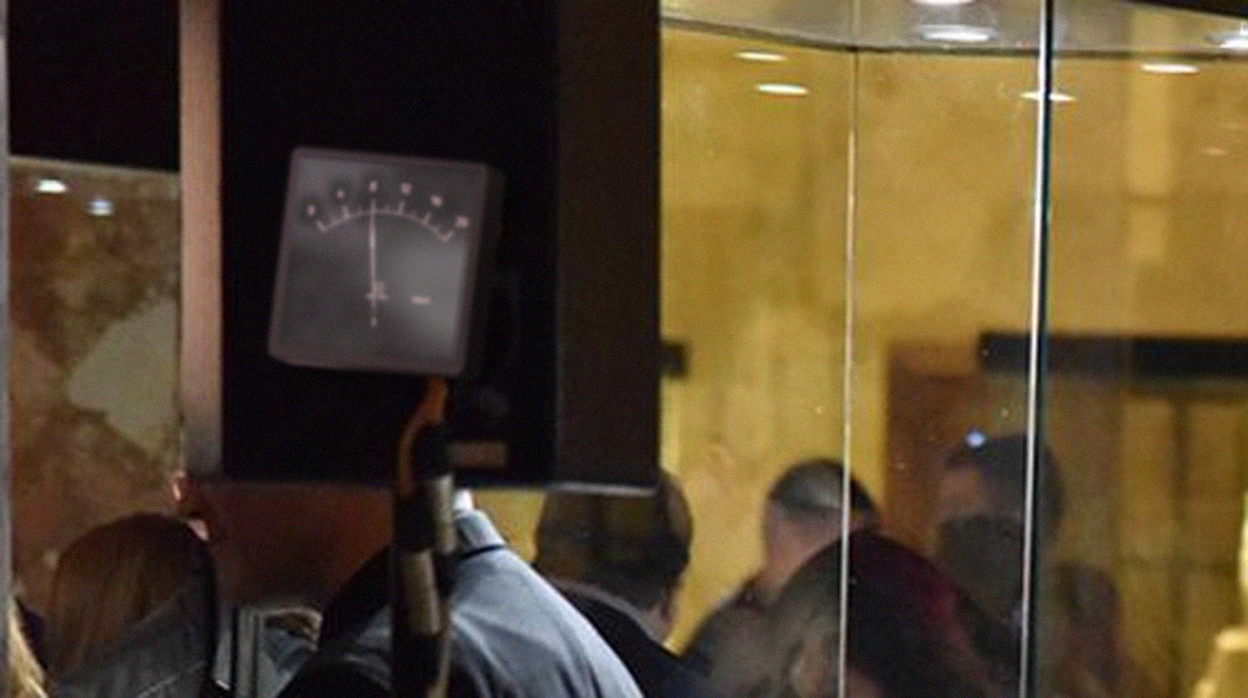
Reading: 8; V
